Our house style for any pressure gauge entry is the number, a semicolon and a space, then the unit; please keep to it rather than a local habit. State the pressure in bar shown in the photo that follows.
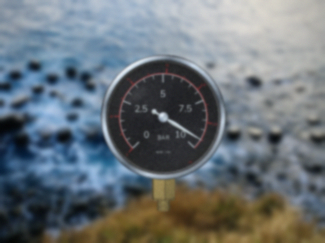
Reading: 9.5; bar
